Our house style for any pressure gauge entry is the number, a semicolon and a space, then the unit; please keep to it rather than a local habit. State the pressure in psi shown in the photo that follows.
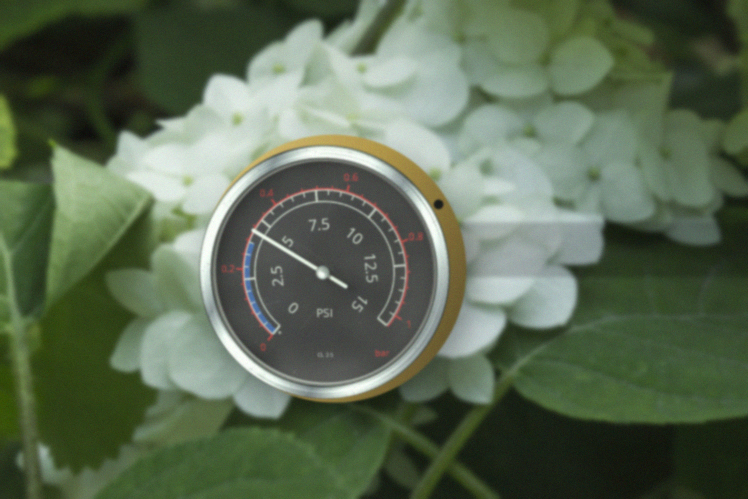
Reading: 4.5; psi
